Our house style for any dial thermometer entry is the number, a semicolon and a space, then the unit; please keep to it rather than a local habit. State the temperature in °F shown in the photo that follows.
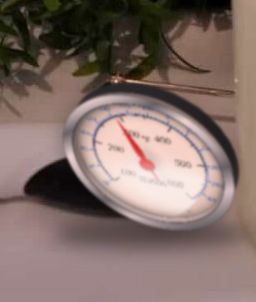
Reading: 300; °F
